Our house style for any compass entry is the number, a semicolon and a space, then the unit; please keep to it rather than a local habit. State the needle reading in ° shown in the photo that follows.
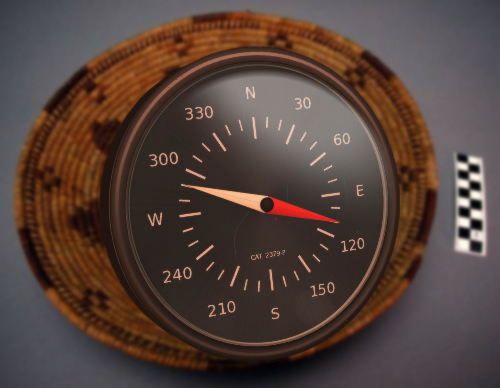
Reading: 110; °
